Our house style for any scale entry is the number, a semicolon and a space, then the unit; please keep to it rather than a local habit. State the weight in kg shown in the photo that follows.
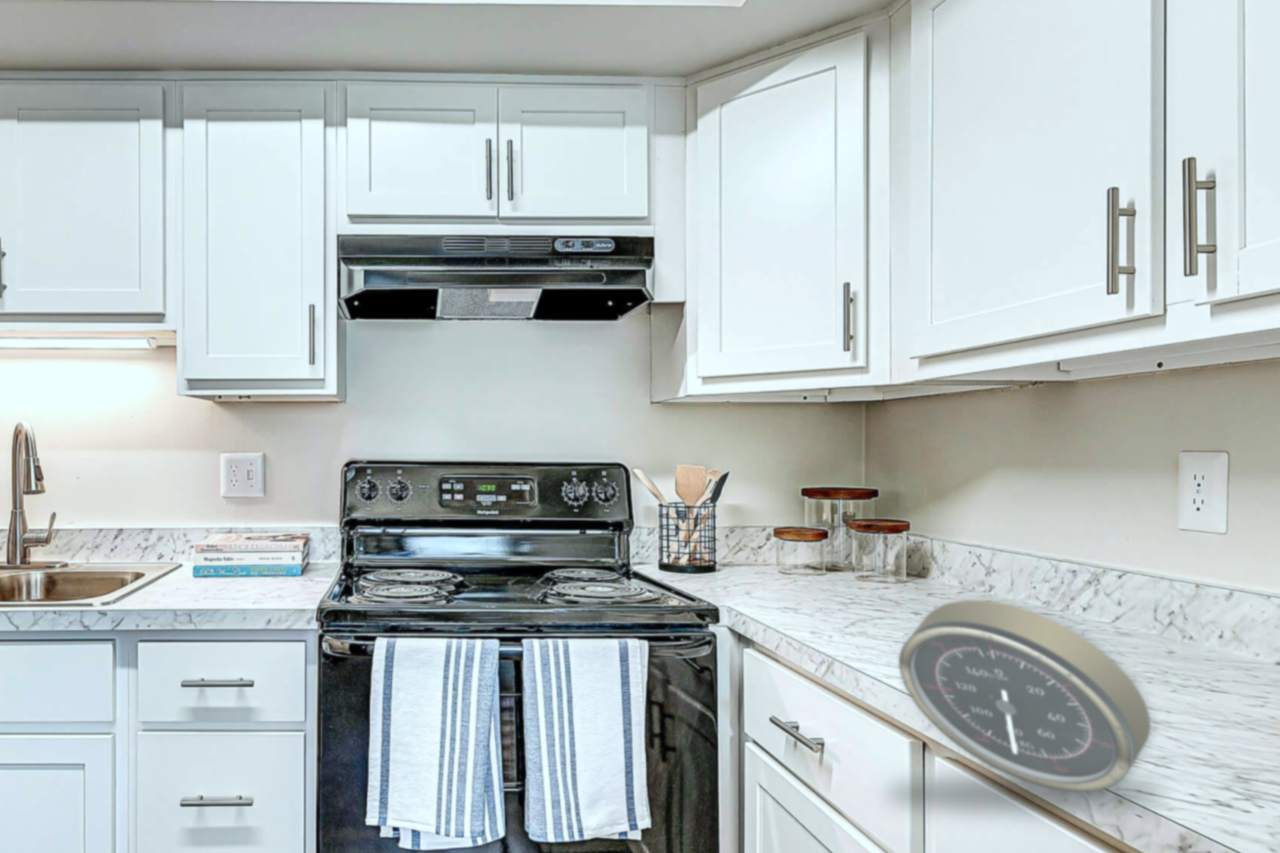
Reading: 80; kg
